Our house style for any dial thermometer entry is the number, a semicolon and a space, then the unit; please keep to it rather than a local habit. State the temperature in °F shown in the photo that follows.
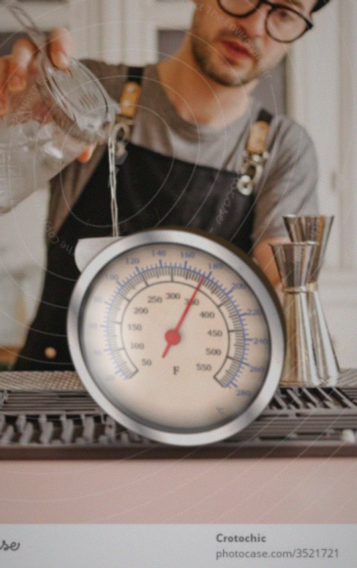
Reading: 350; °F
